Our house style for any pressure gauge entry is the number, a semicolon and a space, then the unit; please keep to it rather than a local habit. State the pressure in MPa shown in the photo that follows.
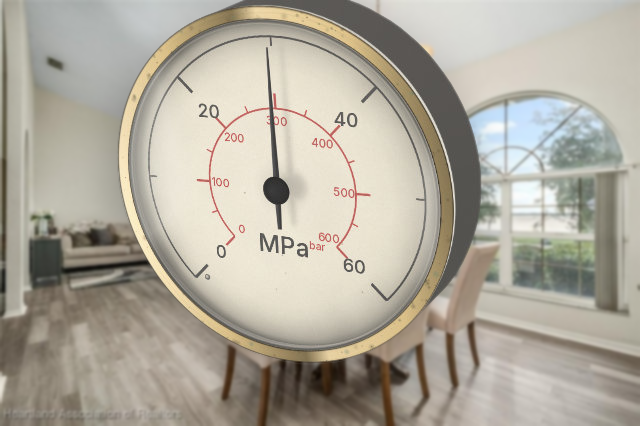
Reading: 30; MPa
